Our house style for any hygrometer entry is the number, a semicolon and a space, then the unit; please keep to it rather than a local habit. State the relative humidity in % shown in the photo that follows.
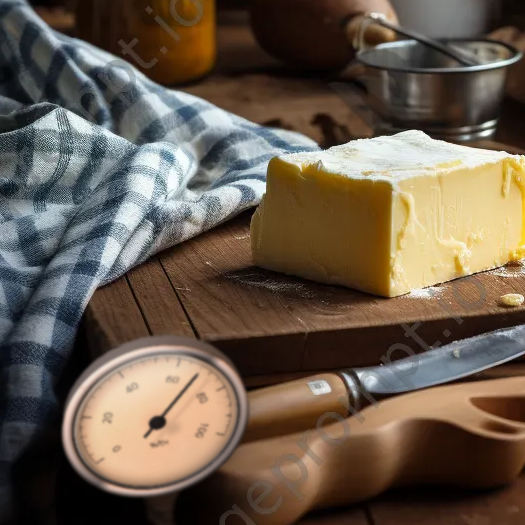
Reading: 68; %
